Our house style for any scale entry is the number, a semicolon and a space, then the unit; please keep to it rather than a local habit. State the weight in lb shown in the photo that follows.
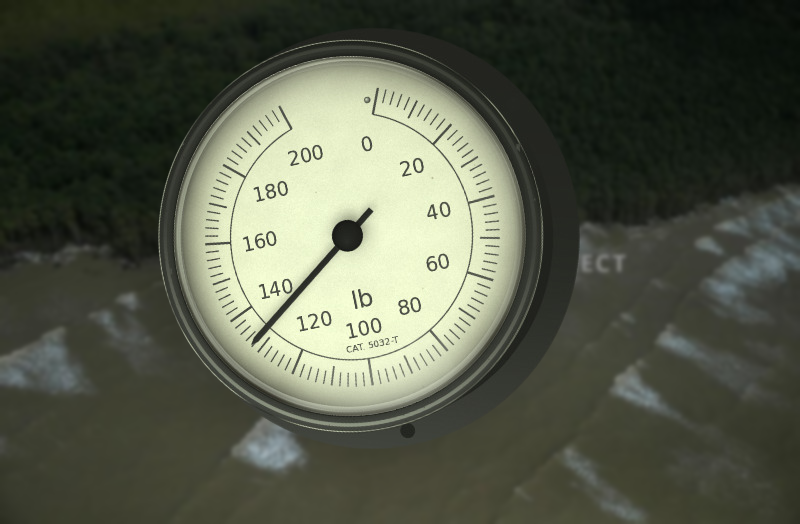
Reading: 132; lb
